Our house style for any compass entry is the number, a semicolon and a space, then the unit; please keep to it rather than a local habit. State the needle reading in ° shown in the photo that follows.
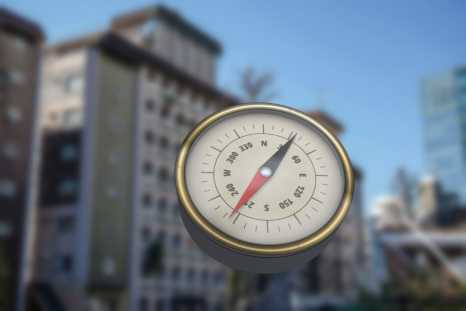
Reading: 215; °
